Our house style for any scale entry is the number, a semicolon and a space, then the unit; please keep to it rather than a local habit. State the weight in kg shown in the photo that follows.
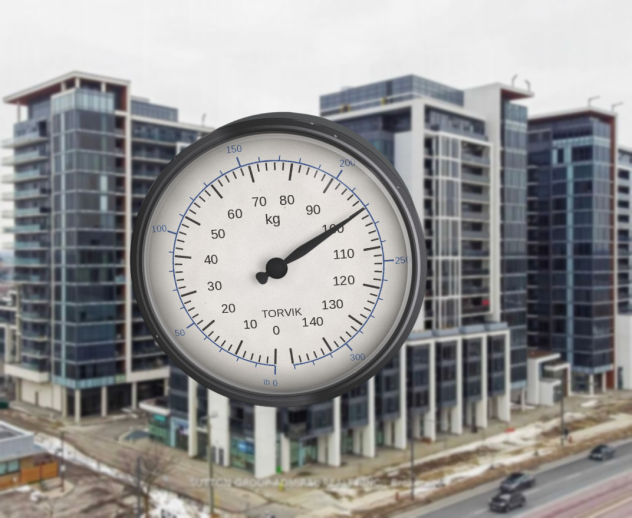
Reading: 100; kg
